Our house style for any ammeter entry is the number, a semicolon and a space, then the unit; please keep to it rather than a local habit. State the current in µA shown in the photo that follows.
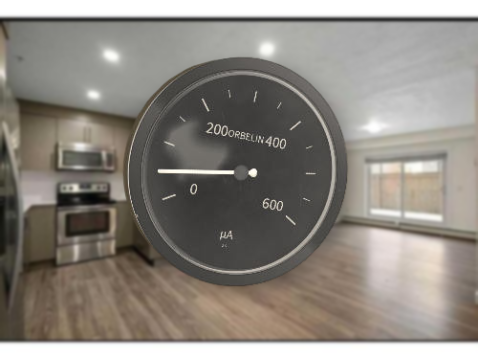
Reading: 50; µA
